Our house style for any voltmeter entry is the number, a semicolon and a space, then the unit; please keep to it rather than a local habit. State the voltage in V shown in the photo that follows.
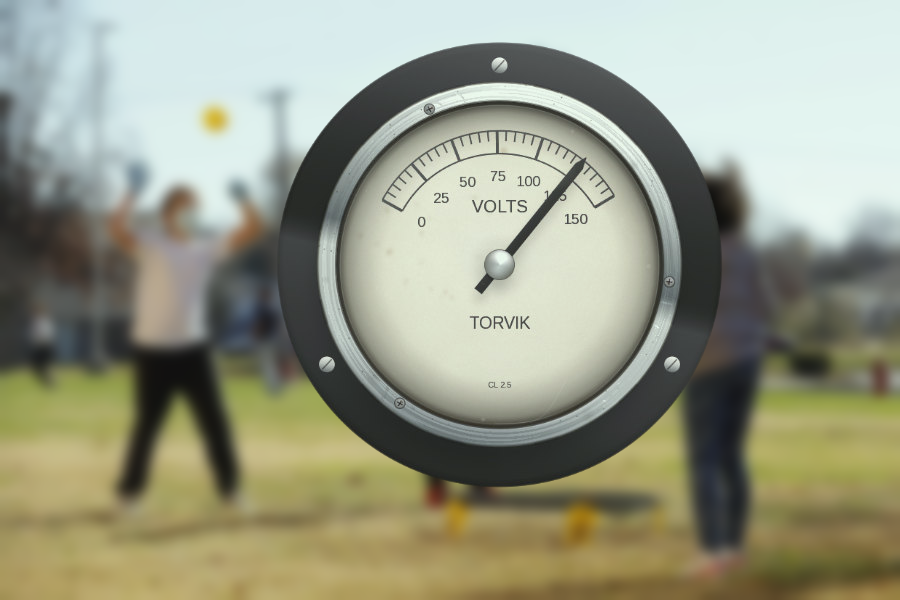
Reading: 125; V
